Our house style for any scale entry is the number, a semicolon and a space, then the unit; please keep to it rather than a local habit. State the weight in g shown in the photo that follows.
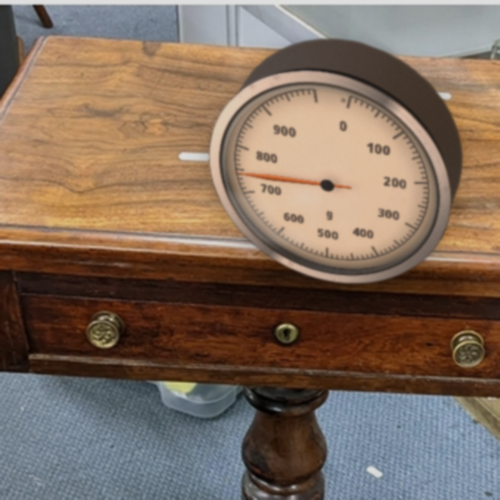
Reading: 750; g
